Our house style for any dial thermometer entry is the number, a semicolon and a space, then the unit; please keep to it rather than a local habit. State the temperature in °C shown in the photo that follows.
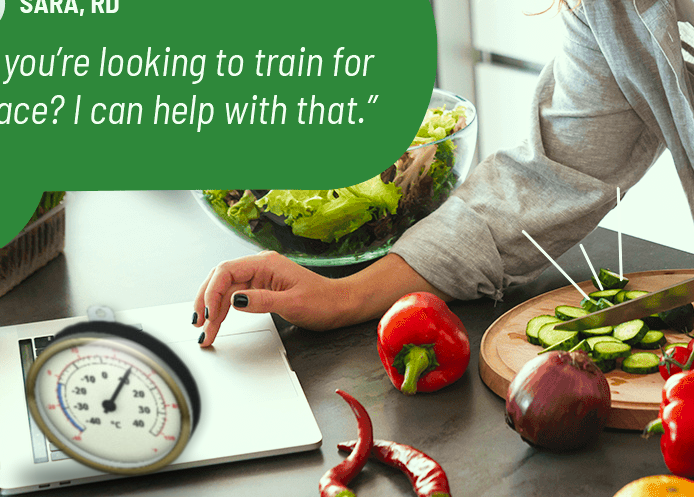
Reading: 10; °C
